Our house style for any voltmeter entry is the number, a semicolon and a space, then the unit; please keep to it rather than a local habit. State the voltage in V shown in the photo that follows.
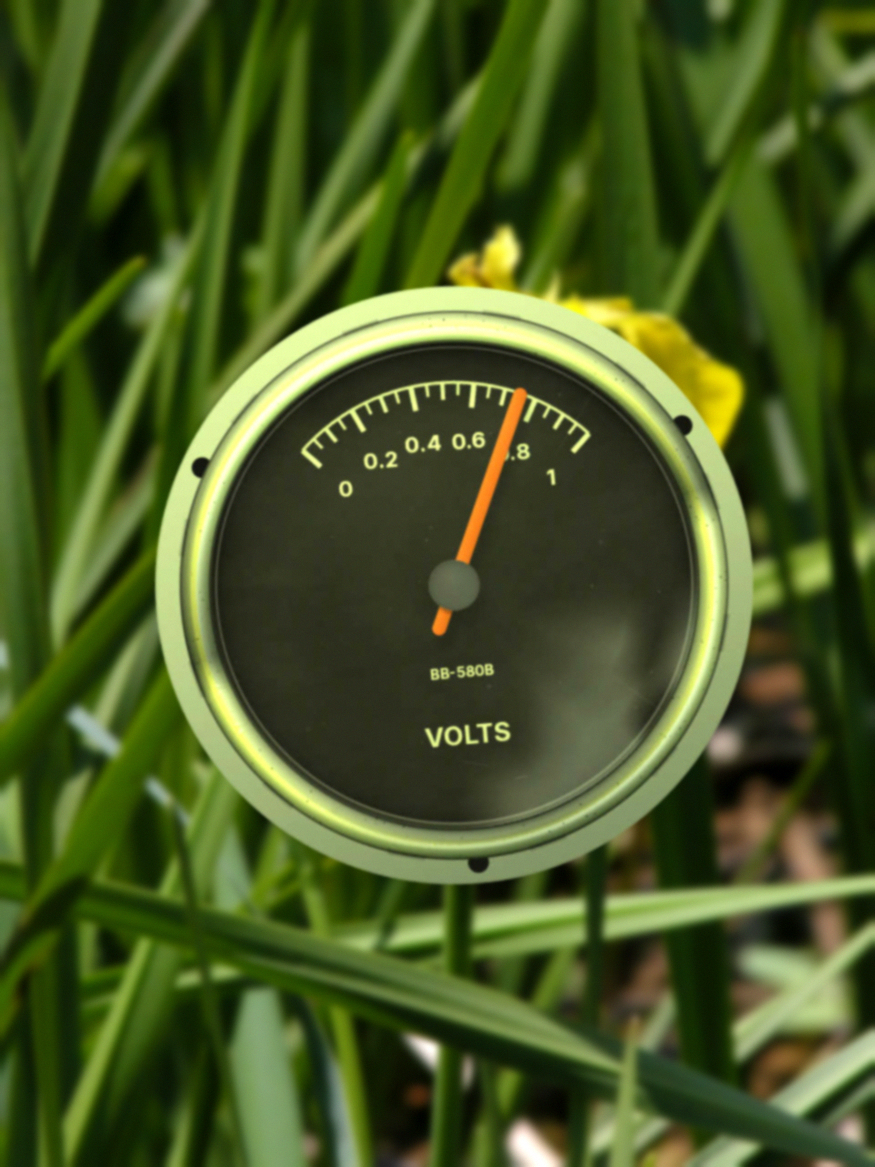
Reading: 0.75; V
